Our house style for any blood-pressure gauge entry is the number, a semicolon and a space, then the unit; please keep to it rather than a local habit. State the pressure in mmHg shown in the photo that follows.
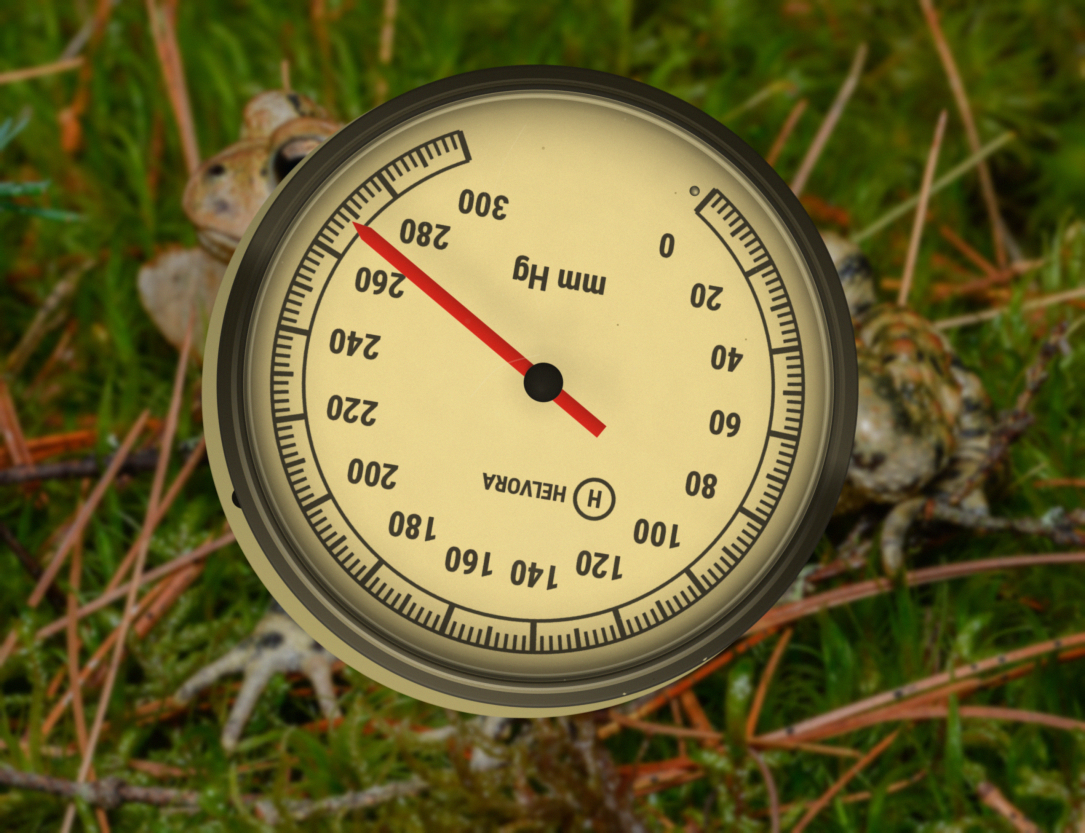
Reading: 268; mmHg
